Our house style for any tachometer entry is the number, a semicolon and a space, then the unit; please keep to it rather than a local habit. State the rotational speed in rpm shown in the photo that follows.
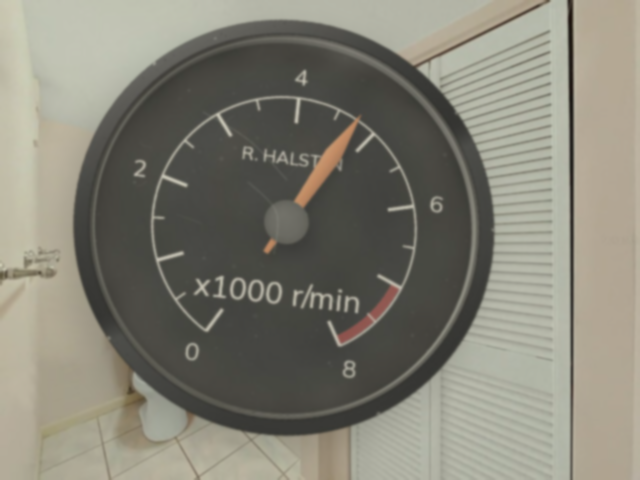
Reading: 4750; rpm
